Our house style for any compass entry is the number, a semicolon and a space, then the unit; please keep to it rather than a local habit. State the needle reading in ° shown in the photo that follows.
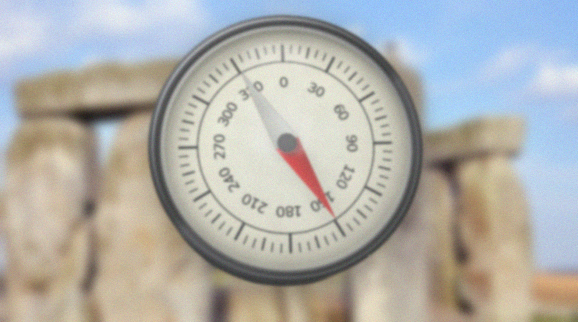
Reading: 150; °
